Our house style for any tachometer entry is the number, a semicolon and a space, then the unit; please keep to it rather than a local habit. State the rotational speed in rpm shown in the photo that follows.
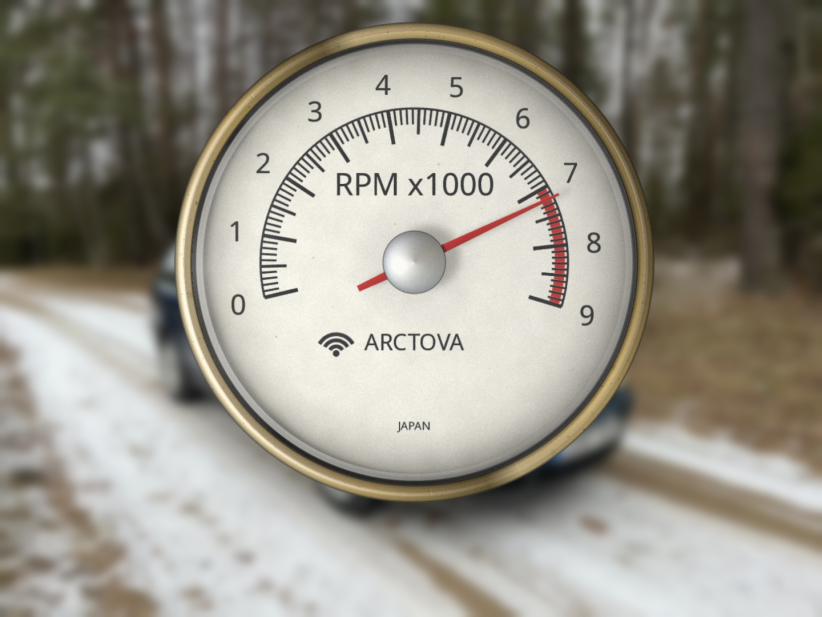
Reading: 7200; rpm
